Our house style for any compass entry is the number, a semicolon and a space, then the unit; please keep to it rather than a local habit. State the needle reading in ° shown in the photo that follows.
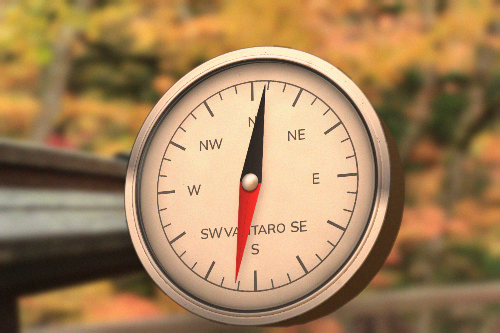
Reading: 190; °
